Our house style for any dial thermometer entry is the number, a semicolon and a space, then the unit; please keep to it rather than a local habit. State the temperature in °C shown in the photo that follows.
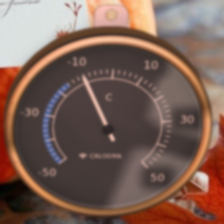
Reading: -10; °C
